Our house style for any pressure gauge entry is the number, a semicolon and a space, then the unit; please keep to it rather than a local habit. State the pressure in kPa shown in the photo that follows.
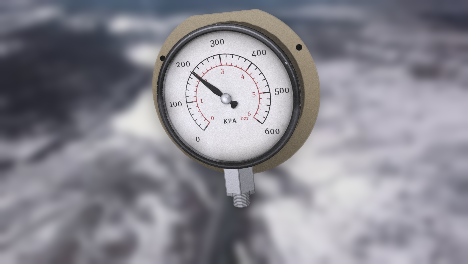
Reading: 200; kPa
